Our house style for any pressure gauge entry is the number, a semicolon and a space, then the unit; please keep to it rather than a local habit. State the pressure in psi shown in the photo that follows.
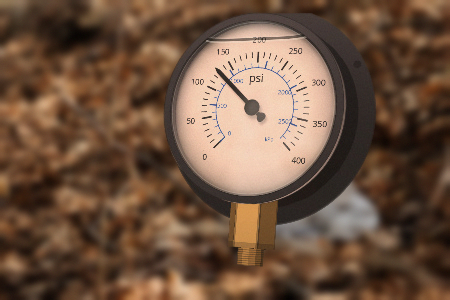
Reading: 130; psi
